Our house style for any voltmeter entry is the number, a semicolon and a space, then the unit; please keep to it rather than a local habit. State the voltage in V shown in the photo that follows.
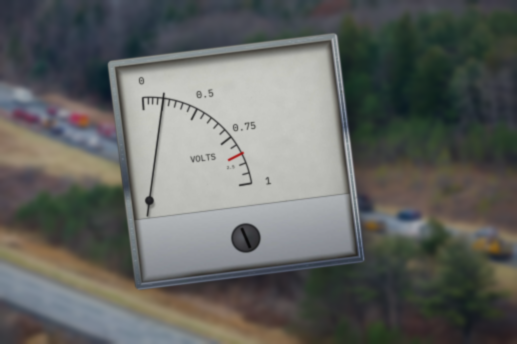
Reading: 0.25; V
